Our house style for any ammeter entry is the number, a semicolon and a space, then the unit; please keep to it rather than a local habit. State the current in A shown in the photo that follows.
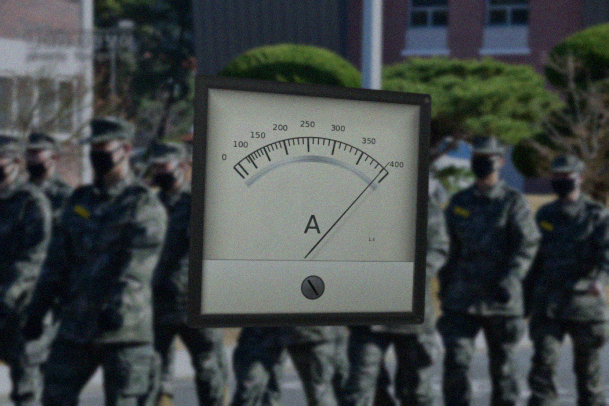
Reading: 390; A
